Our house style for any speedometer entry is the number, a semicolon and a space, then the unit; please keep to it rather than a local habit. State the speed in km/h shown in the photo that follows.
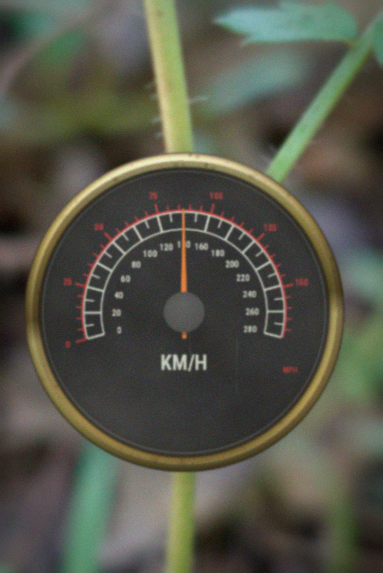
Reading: 140; km/h
